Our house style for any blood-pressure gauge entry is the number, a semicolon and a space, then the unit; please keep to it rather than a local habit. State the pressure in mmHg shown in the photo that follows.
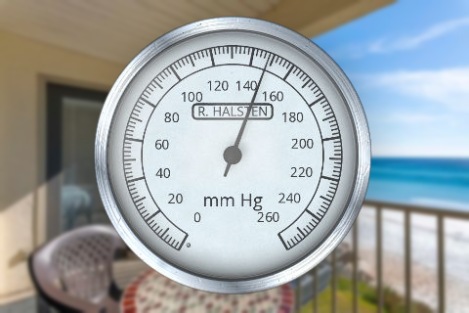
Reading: 148; mmHg
